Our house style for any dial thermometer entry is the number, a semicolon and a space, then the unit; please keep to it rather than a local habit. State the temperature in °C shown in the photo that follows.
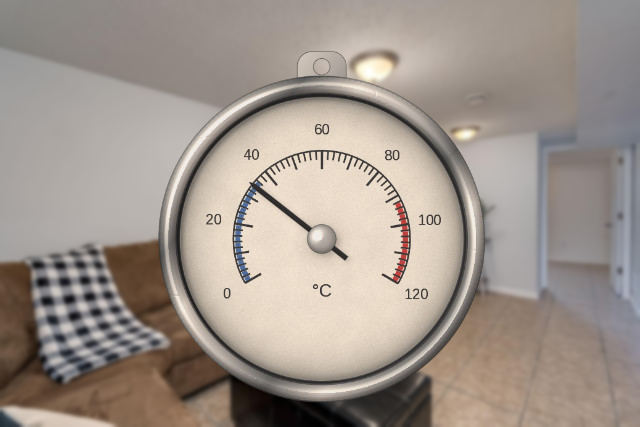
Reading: 34; °C
